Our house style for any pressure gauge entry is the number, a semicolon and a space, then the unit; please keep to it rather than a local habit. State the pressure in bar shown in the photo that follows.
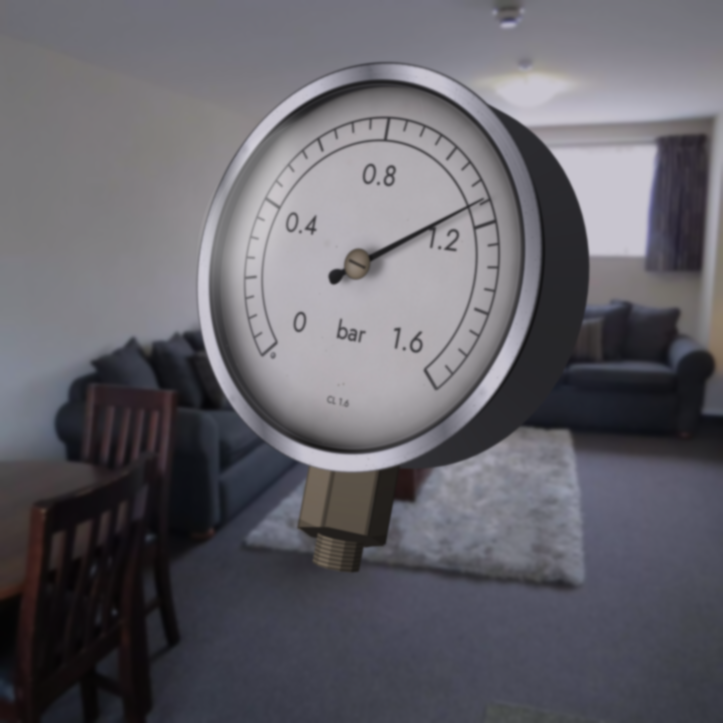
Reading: 1.15; bar
